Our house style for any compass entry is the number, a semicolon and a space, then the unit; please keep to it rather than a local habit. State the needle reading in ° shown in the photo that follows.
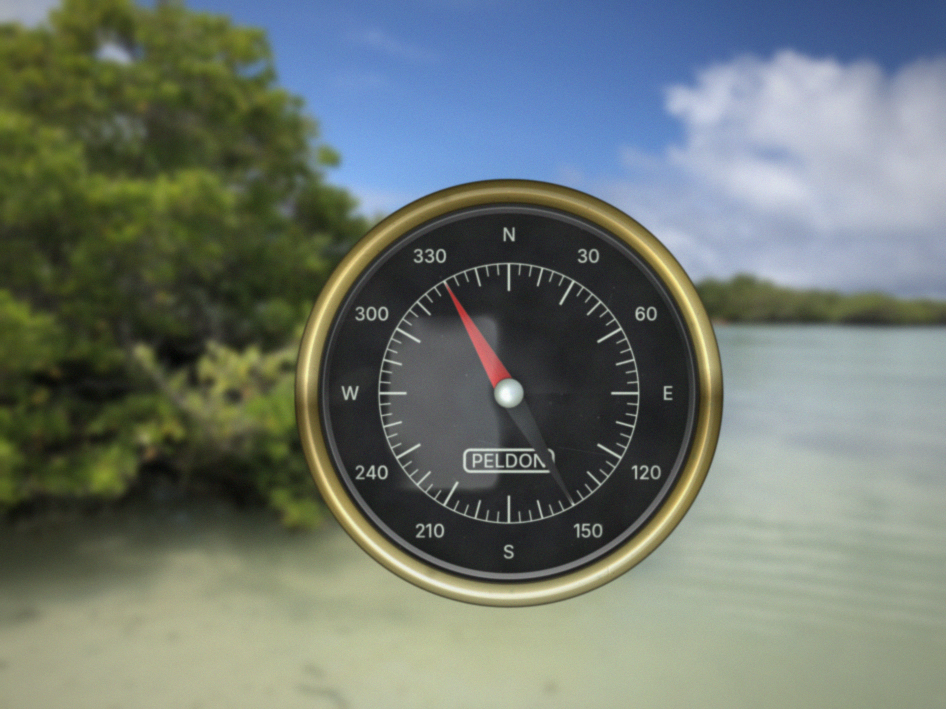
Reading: 330; °
